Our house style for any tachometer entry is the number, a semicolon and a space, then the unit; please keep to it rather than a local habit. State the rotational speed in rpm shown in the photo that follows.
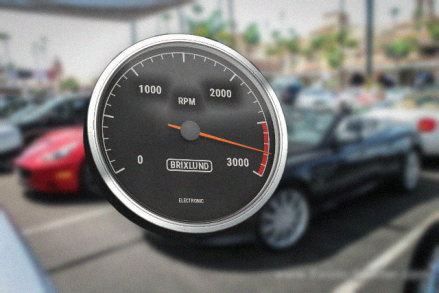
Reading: 2800; rpm
